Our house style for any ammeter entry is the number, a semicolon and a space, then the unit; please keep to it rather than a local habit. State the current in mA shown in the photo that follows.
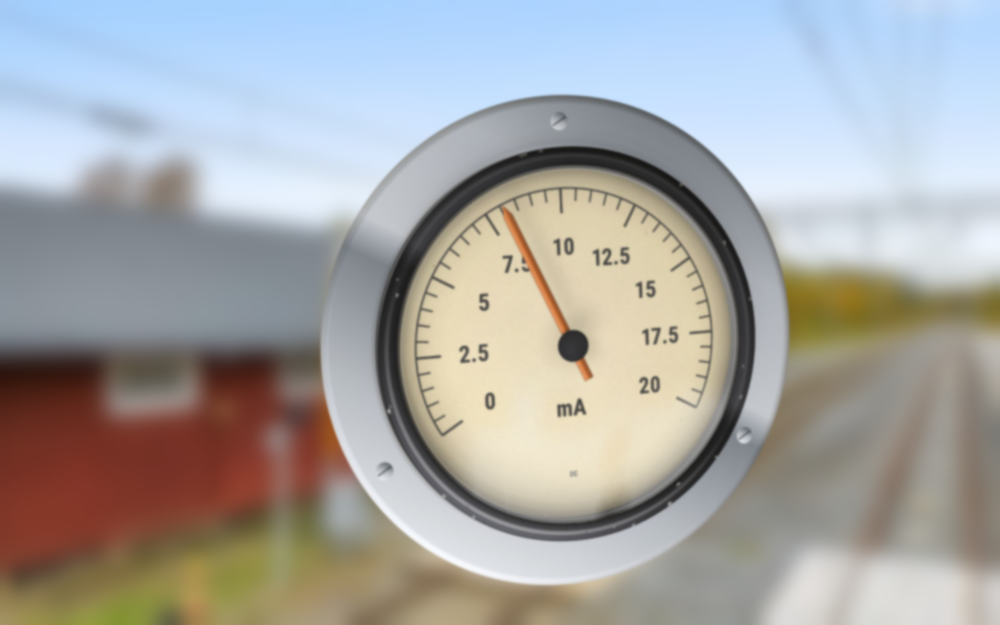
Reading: 8; mA
